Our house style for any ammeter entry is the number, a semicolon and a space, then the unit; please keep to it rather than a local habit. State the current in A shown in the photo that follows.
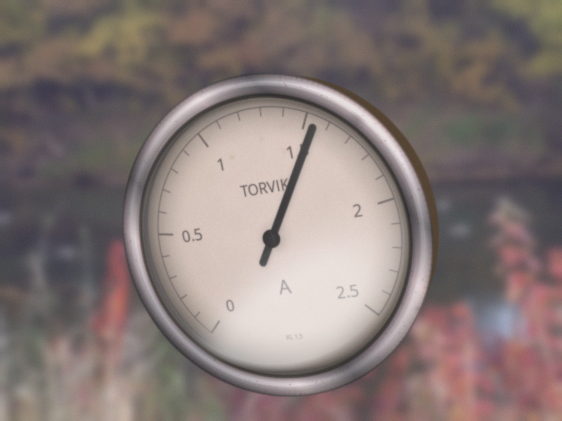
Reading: 1.55; A
